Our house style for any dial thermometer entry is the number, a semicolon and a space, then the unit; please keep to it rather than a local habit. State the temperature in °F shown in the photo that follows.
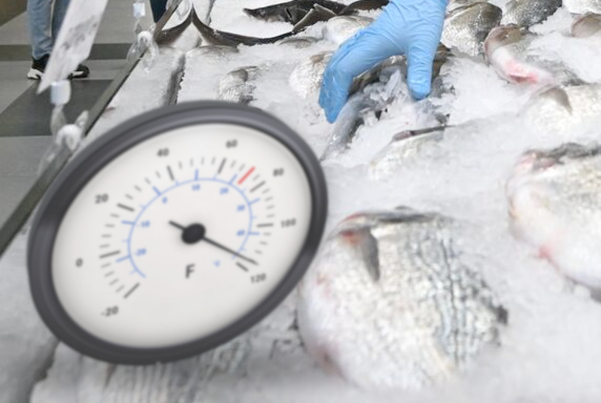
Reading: 116; °F
